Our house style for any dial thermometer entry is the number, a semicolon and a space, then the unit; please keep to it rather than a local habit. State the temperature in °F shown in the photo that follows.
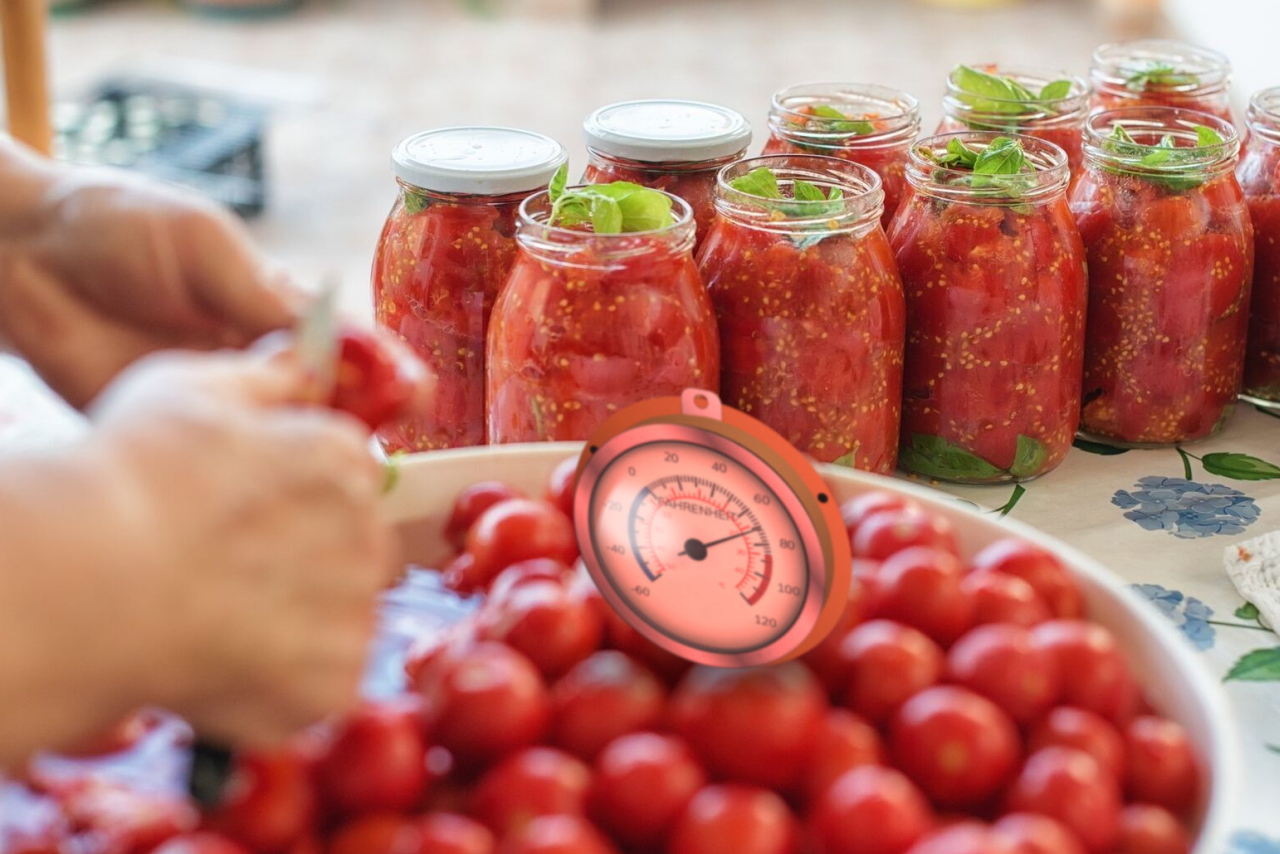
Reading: 70; °F
